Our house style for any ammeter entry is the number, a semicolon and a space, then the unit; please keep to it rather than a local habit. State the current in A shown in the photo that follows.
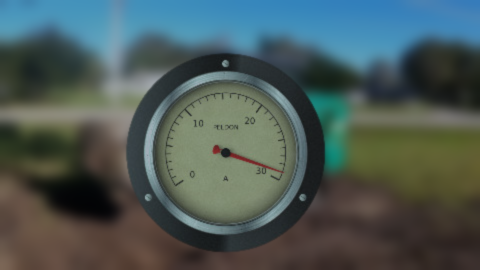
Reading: 29; A
